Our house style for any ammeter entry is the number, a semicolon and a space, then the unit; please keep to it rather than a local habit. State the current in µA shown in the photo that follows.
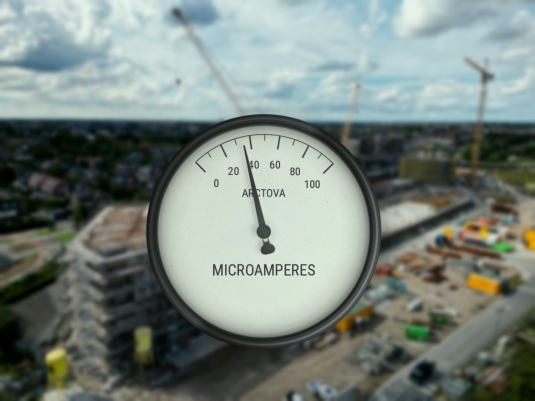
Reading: 35; µA
